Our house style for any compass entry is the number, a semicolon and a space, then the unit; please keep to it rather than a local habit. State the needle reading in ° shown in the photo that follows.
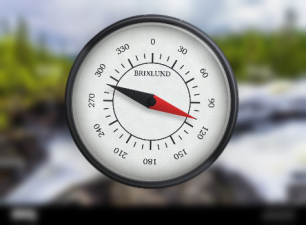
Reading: 110; °
